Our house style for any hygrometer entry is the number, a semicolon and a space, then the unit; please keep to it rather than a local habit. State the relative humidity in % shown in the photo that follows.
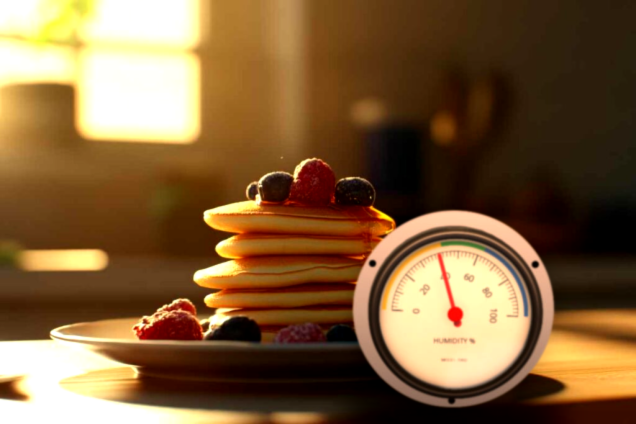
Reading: 40; %
